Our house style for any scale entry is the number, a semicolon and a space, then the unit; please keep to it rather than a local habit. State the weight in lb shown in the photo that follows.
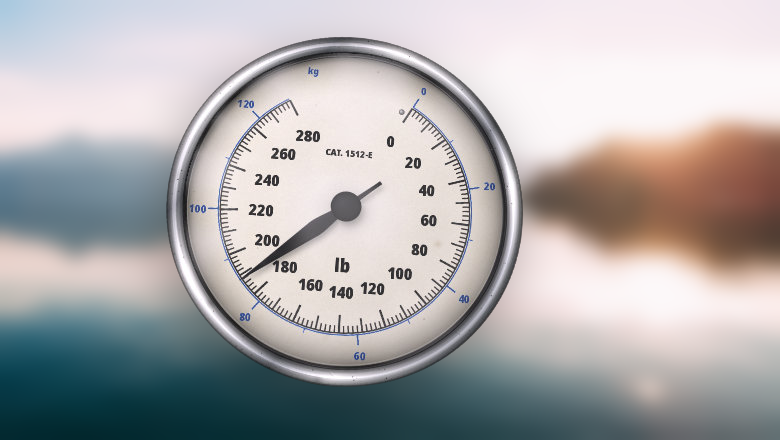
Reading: 188; lb
